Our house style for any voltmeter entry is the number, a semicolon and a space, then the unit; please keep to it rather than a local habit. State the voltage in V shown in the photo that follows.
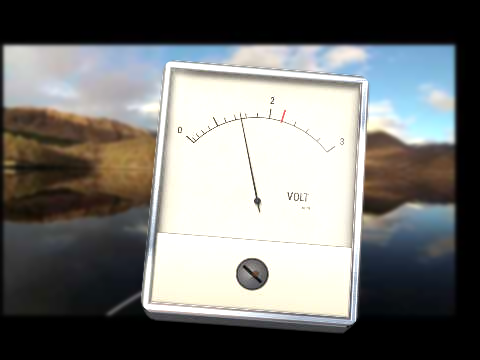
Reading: 1.5; V
